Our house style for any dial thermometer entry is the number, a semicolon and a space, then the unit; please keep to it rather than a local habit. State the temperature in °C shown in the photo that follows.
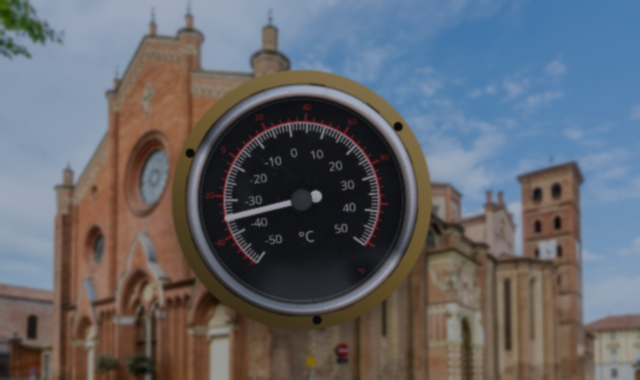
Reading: -35; °C
